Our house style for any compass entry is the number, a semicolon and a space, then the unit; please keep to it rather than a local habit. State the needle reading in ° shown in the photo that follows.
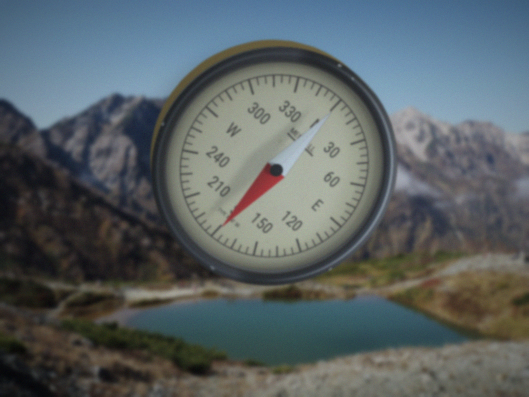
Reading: 180; °
